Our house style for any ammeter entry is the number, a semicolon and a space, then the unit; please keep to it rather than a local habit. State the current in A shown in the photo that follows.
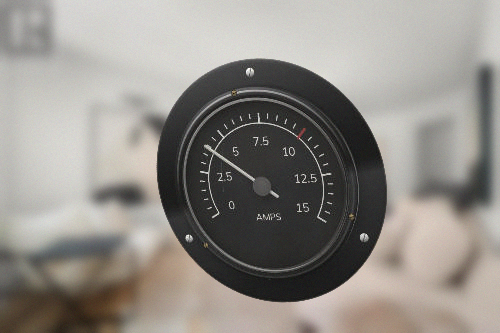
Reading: 4; A
